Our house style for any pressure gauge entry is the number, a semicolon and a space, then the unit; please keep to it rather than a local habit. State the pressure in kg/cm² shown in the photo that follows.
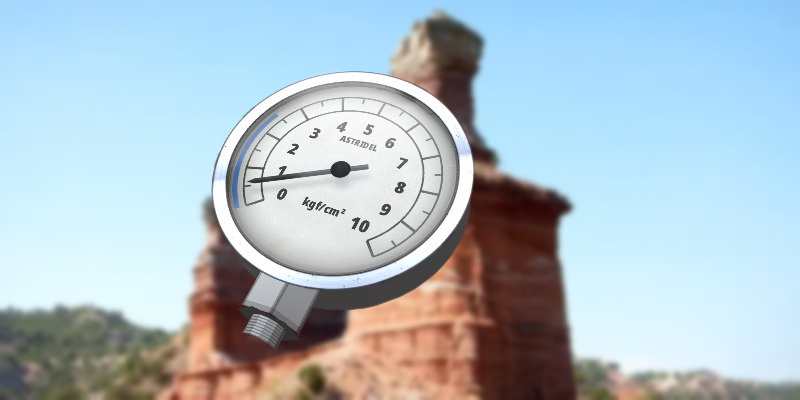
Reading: 0.5; kg/cm²
